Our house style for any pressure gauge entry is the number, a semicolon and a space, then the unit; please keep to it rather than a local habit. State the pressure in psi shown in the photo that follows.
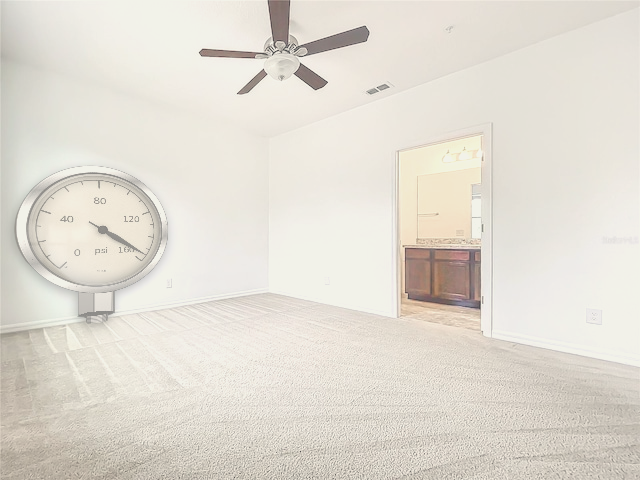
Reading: 155; psi
